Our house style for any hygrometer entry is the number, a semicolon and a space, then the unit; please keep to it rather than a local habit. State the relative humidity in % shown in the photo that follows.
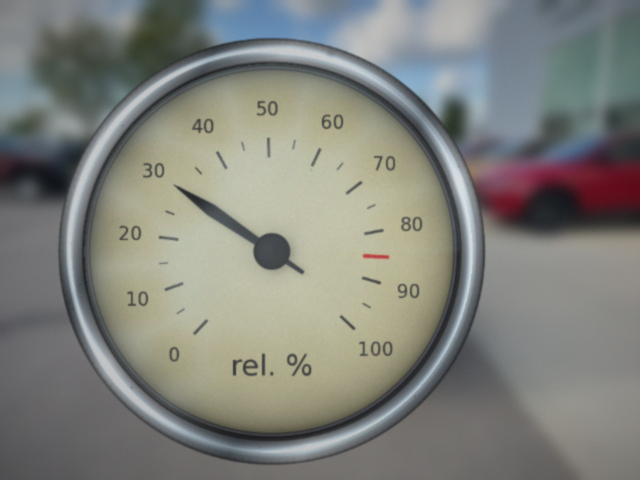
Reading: 30; %
